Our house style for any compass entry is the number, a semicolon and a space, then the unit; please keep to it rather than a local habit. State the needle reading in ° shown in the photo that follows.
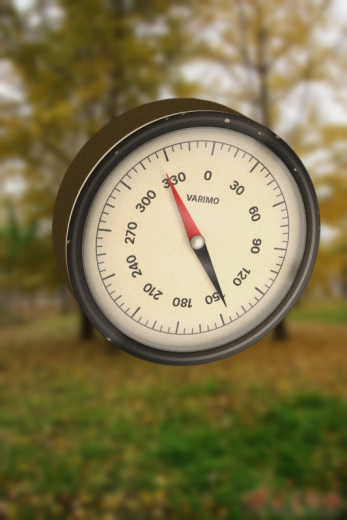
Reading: 325; °
